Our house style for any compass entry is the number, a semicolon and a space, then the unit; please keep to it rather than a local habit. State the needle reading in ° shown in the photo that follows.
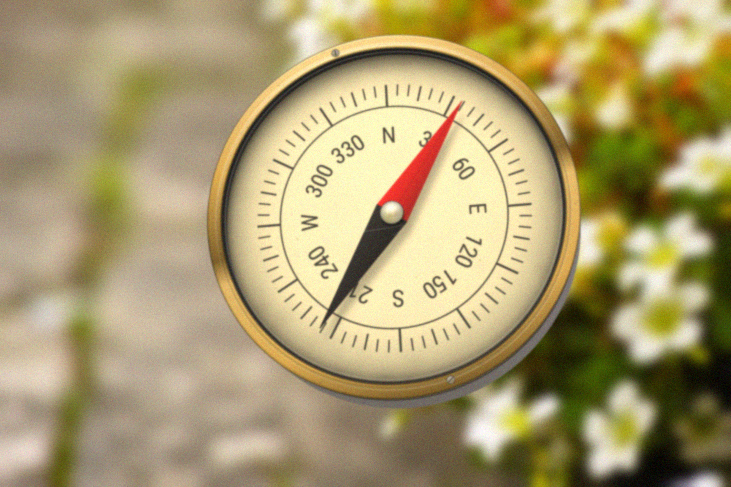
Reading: 35; °
